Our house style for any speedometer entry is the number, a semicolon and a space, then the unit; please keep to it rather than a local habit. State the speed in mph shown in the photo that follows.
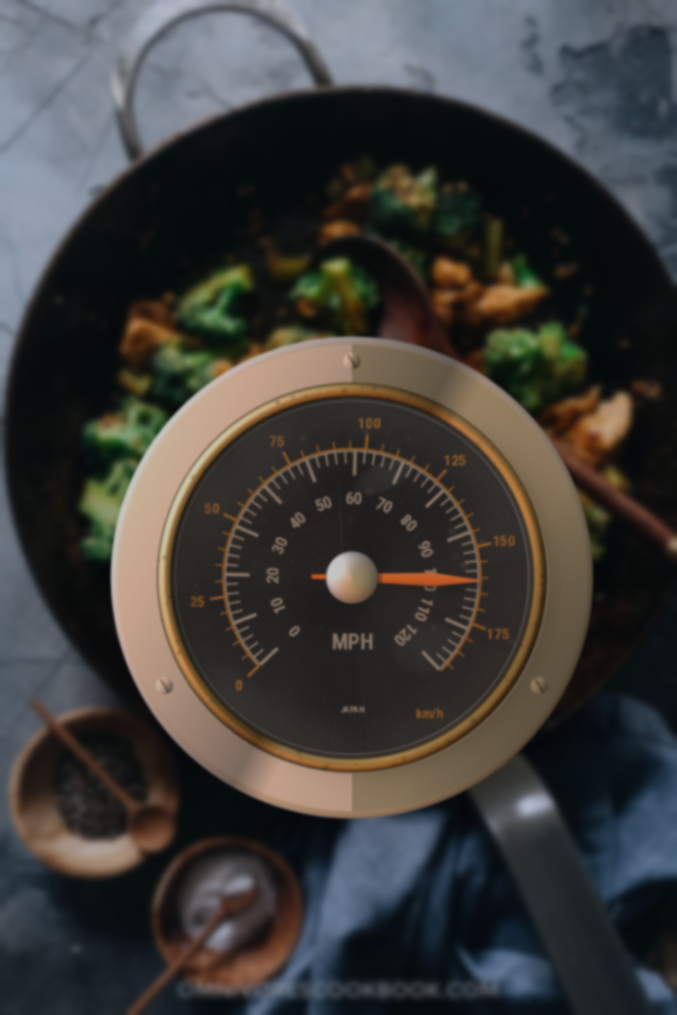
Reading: 100; mph
